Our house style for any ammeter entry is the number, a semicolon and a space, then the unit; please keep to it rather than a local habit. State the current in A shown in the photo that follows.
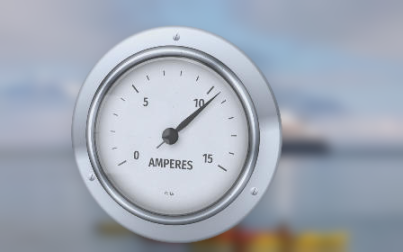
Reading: 10.5; A
